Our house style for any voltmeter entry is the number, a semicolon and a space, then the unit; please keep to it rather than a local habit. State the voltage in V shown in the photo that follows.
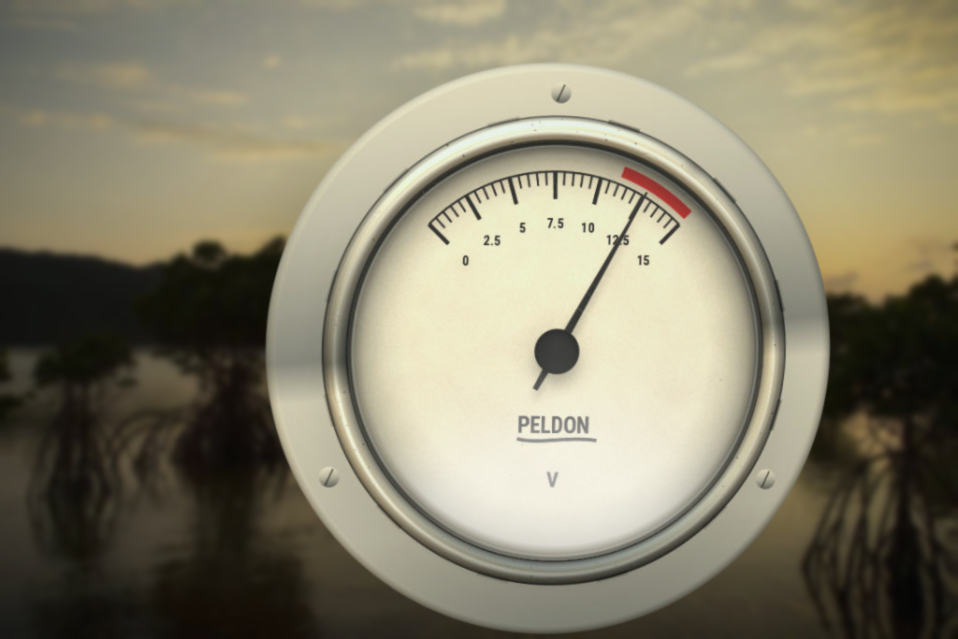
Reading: 12.5; V
